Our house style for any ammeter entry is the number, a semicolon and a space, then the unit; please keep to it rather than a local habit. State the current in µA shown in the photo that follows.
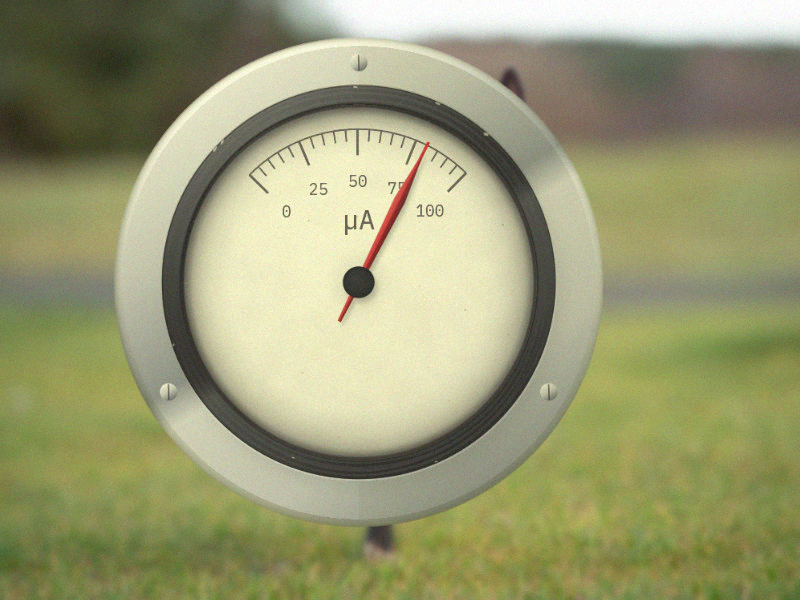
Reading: 80; µA
